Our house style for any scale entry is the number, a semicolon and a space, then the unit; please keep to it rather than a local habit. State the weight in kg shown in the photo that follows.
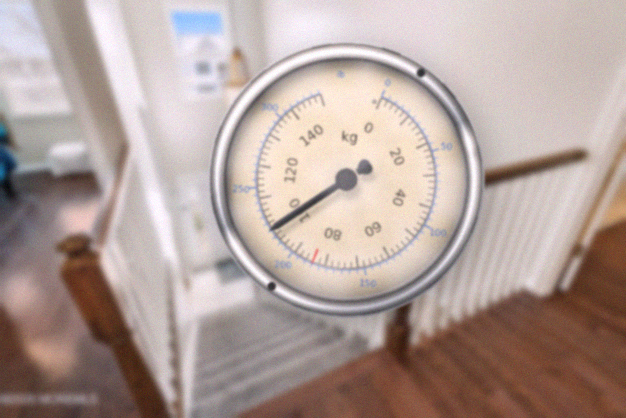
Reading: 100; kg
